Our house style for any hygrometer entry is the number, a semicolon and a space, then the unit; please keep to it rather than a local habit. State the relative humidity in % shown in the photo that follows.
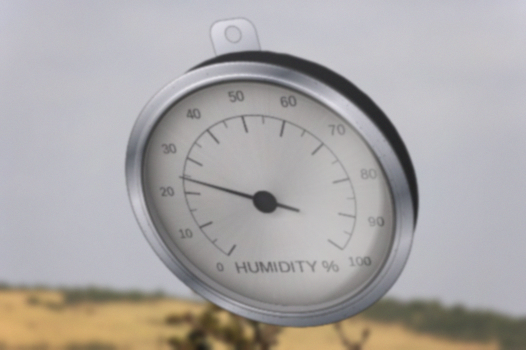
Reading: 25; %
